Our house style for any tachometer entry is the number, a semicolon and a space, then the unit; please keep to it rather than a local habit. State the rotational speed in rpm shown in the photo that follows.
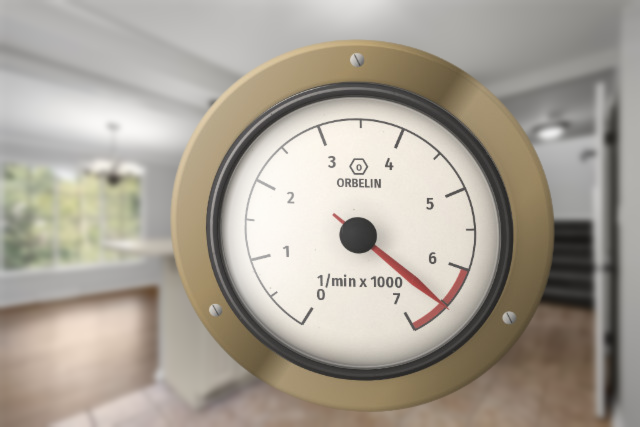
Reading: 6500; rpm
